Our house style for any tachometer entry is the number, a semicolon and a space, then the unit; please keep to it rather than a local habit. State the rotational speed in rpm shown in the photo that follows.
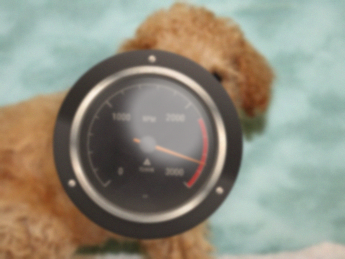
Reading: 2700; rpm
